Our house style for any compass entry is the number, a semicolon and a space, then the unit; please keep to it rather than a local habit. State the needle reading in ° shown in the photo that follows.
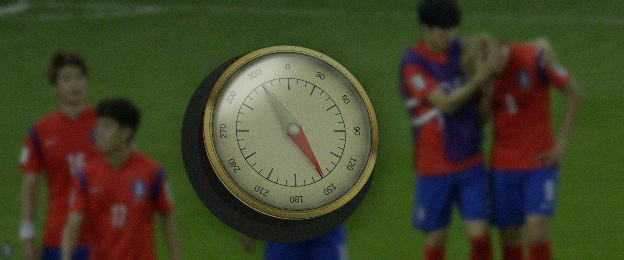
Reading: 150; °
